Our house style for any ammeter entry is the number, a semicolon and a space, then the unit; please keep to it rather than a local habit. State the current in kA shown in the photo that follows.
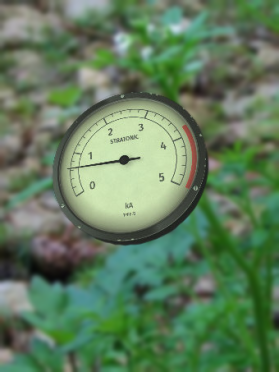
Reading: 0.6; kA
